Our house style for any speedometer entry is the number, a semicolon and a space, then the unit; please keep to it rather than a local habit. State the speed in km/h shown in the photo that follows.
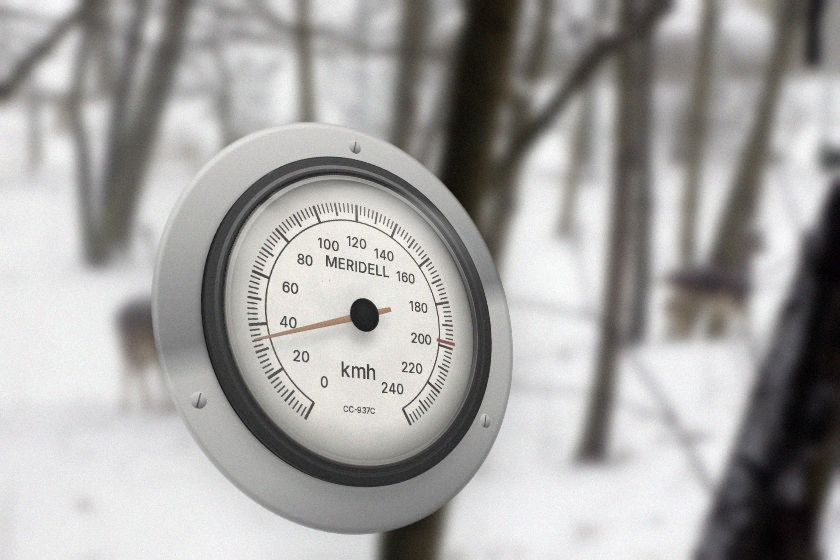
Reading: 34; km/h
